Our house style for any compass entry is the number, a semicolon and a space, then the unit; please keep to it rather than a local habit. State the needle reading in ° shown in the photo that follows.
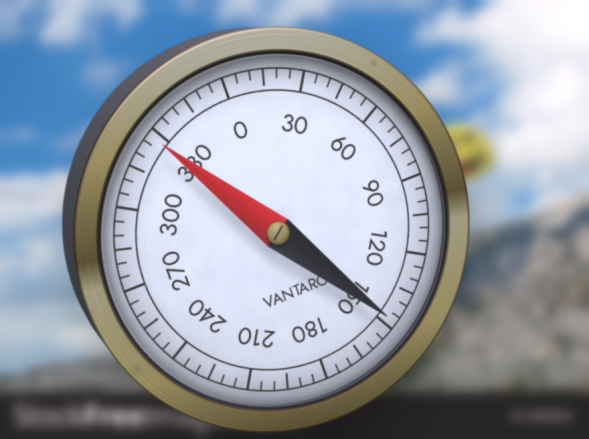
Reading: 327.5; °
